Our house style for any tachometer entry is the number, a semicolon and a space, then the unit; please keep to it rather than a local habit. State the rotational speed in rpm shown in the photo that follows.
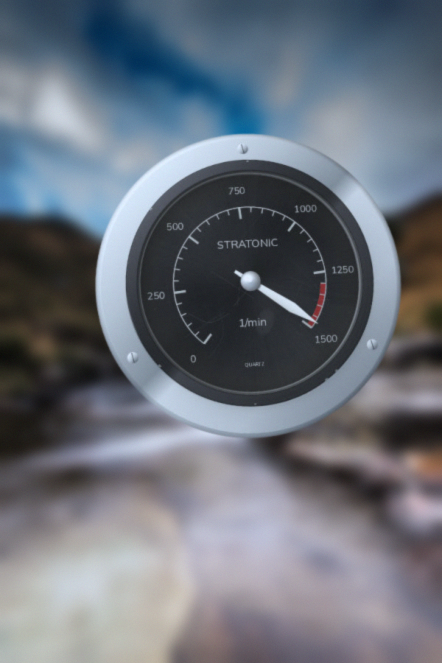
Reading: 1475; rpm
